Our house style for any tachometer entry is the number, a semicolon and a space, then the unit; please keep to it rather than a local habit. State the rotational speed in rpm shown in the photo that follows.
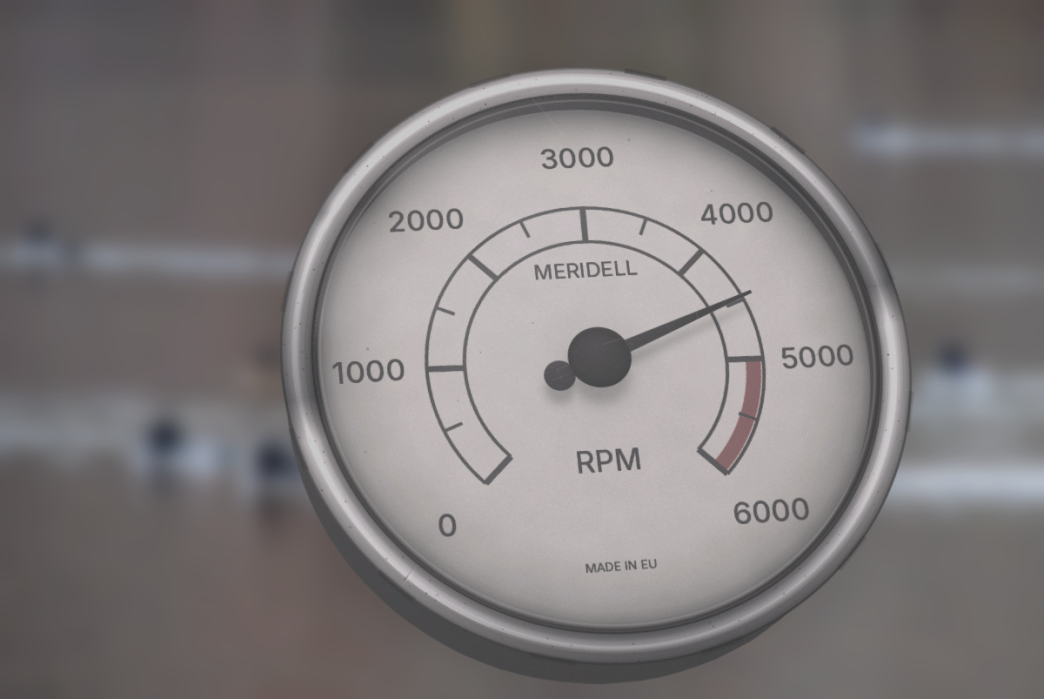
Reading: 4500; rpm
